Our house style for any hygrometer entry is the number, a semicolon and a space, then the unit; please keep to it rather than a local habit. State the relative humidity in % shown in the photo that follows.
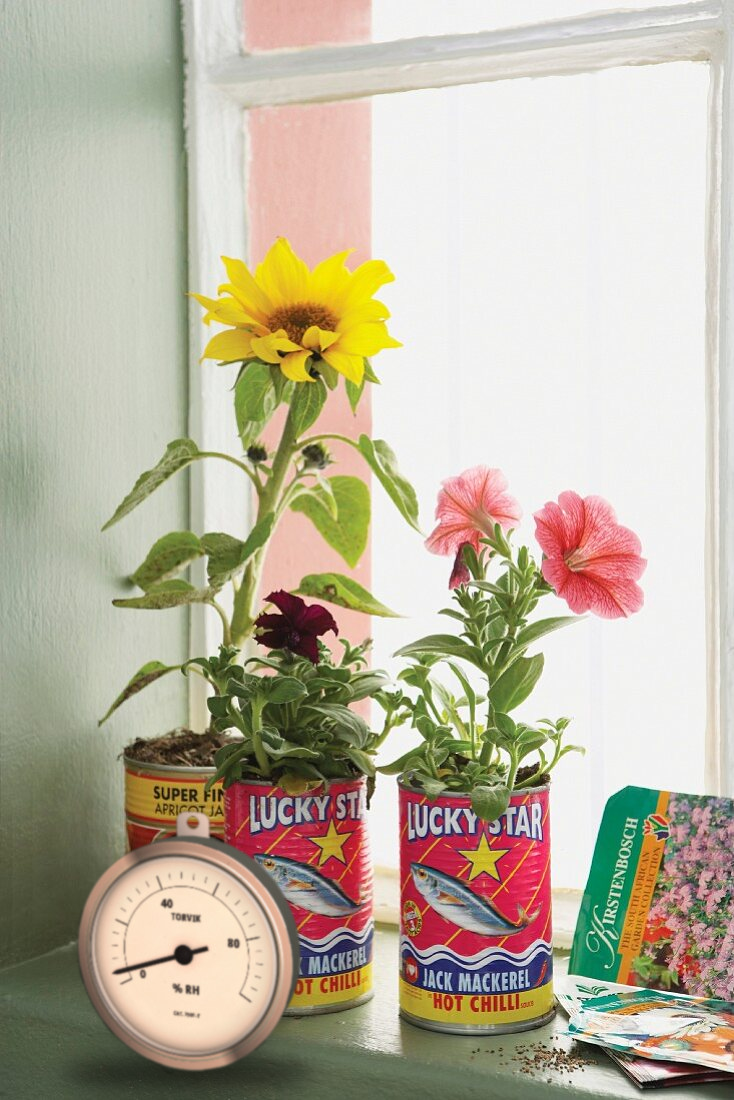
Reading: 4; %
